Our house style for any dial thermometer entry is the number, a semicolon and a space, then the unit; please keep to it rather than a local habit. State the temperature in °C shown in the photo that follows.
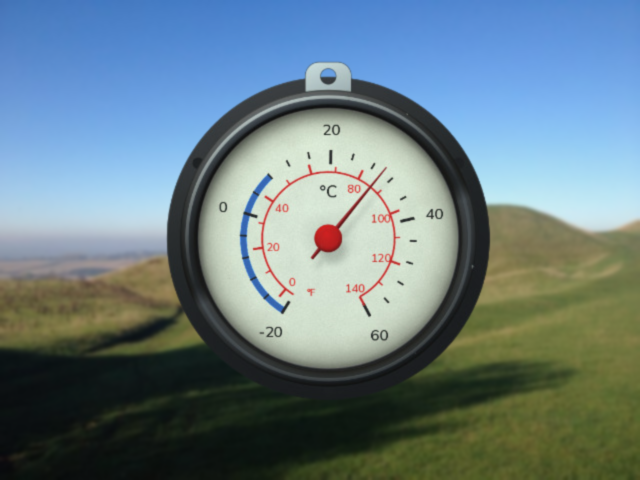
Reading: 30; °C
